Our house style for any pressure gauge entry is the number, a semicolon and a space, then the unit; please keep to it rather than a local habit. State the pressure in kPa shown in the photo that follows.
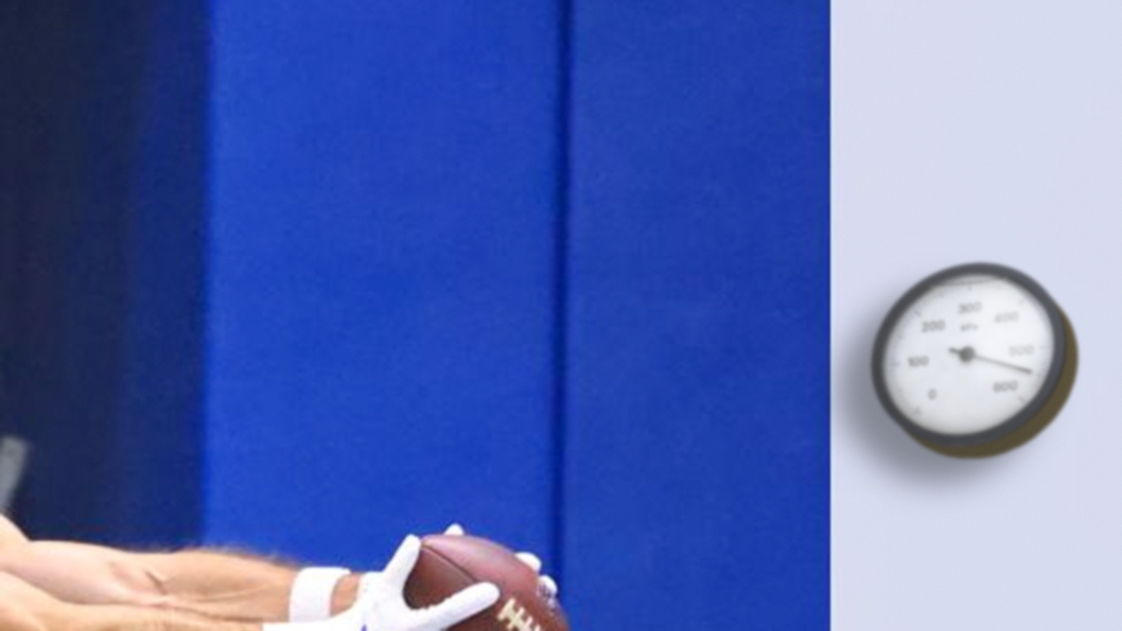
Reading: 550; kPa
